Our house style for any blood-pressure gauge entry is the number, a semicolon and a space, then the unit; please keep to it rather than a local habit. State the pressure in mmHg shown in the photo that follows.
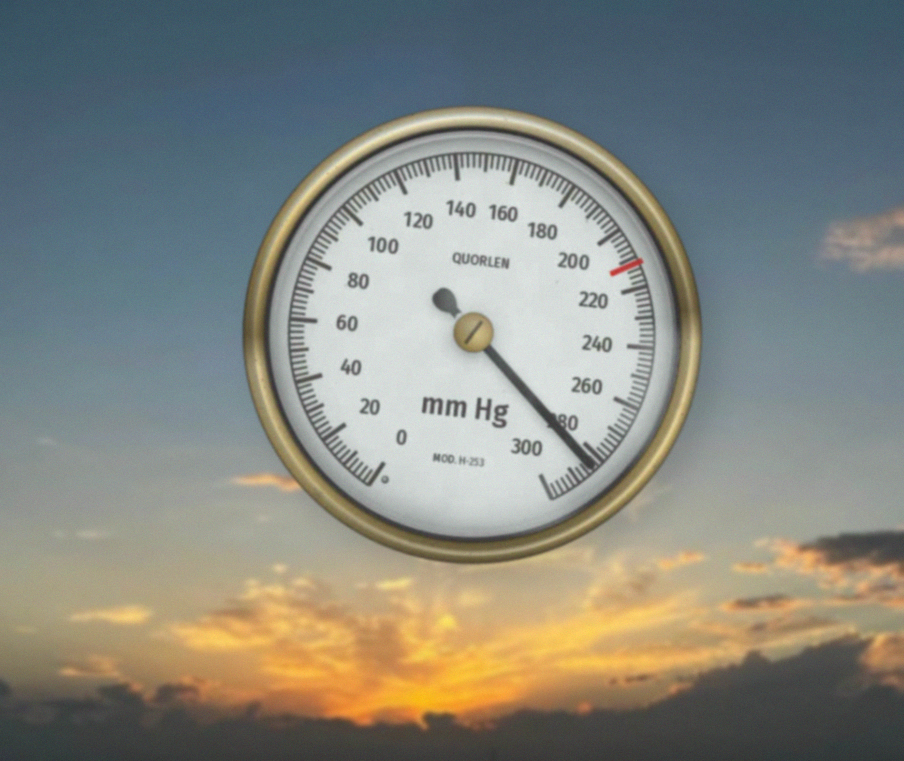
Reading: 284; mmHg
